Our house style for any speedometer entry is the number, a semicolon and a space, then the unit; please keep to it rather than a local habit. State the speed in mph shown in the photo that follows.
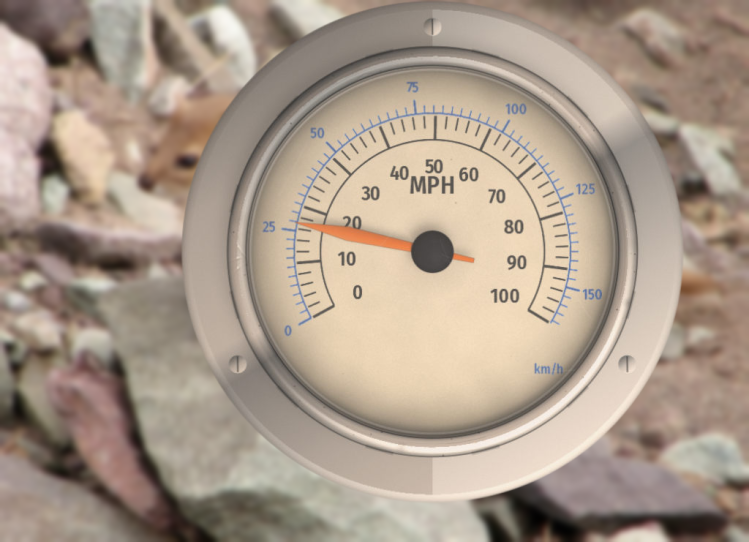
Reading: 17; mph
